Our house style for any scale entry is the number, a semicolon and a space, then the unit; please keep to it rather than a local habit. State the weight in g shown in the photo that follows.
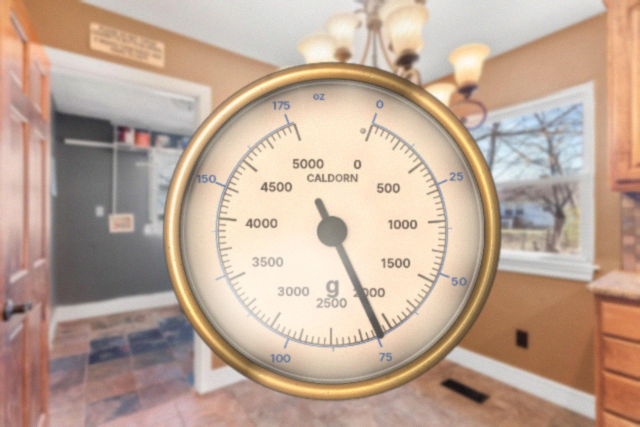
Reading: 2100; g
